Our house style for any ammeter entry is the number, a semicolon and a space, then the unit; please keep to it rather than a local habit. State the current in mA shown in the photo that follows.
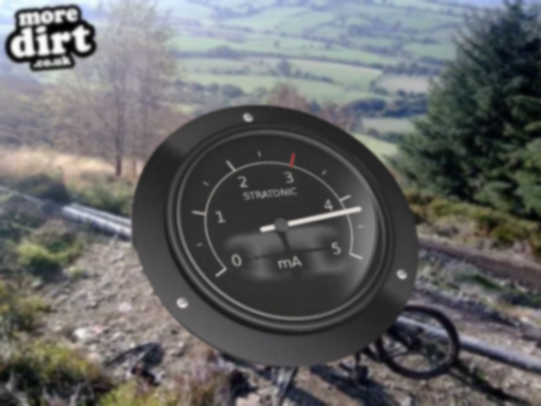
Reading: 4.25; mA
